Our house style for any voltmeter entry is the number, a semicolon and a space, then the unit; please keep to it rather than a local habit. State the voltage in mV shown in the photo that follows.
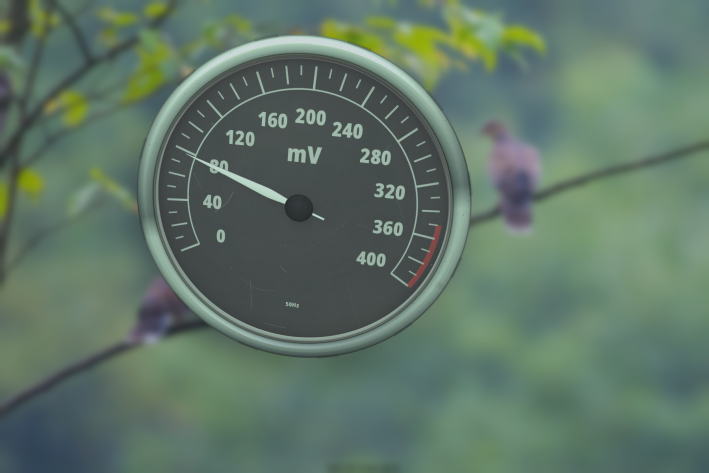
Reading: 80; mV
